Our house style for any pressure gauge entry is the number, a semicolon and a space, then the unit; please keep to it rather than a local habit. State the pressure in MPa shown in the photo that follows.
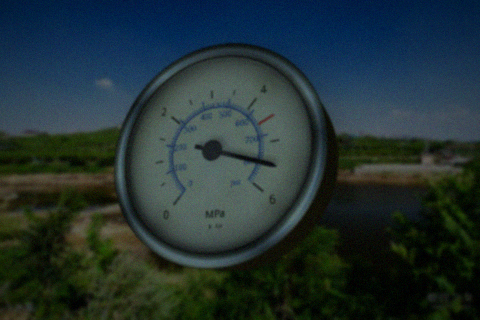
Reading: 5.5; MPa
